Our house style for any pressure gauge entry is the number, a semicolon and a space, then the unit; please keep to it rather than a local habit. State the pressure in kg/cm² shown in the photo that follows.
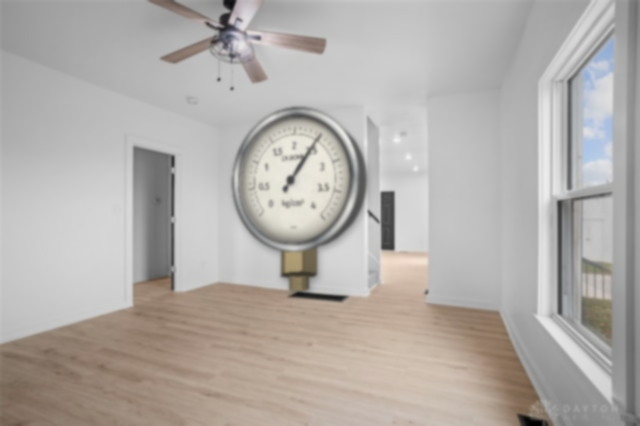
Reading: 2.5; kg/cm²
